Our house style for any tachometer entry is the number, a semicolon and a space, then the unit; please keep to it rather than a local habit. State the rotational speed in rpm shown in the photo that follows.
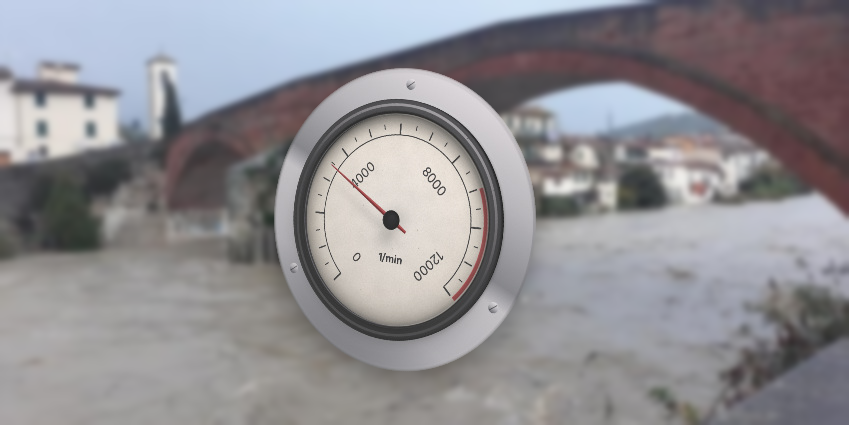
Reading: 3500; rpm
